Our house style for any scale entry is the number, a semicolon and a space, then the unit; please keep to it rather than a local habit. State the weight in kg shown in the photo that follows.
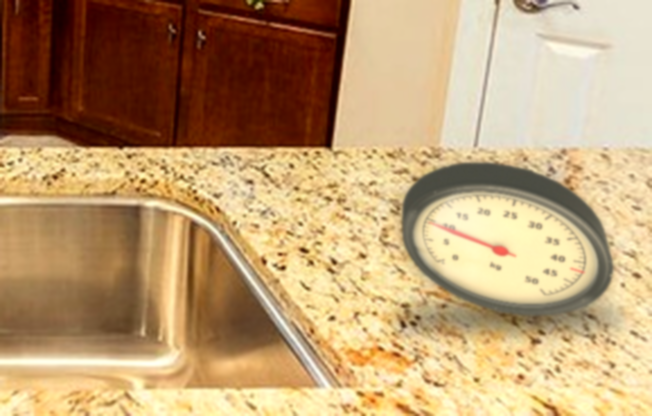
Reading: 10; kg
